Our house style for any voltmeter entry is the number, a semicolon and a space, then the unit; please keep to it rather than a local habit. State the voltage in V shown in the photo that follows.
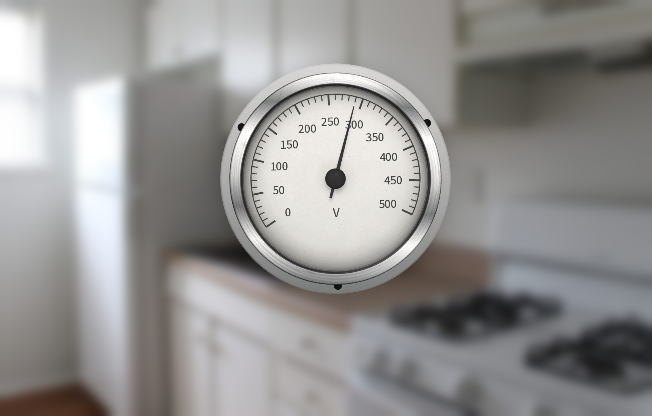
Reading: 290; V
